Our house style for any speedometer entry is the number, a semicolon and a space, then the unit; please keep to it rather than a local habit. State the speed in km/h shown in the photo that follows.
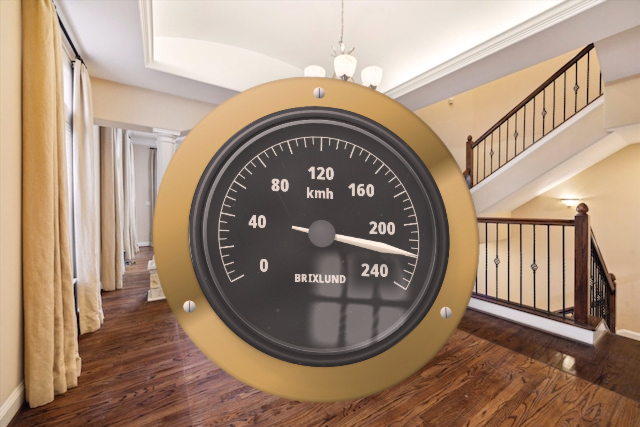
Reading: 220; km/h
